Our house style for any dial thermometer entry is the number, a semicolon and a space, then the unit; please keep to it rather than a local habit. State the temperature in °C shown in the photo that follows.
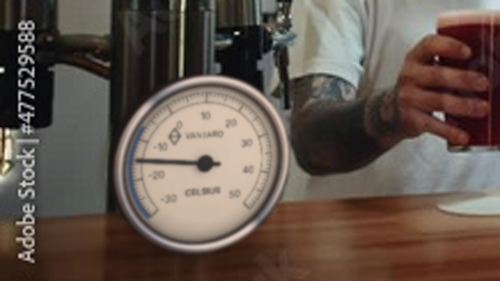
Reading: -15; °C
